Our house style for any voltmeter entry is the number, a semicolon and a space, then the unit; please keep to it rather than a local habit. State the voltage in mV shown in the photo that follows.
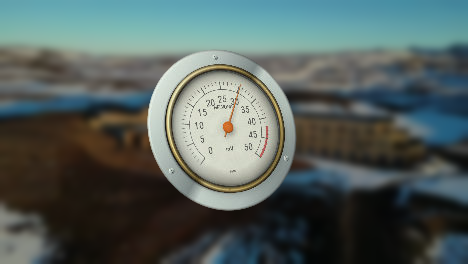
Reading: 30; mV
